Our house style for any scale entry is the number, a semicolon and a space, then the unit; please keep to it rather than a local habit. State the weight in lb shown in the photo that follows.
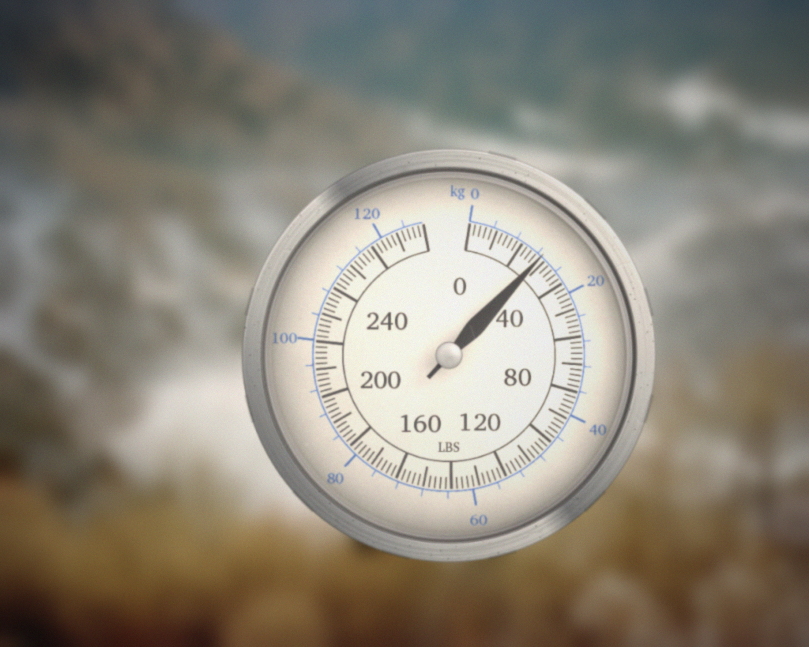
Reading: 28; lb
